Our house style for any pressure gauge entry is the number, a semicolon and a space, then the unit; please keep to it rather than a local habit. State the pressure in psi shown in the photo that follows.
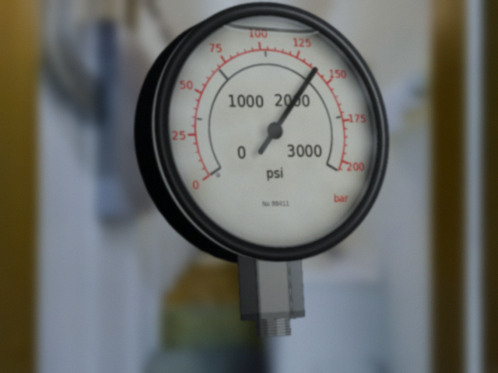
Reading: 2000; psi
